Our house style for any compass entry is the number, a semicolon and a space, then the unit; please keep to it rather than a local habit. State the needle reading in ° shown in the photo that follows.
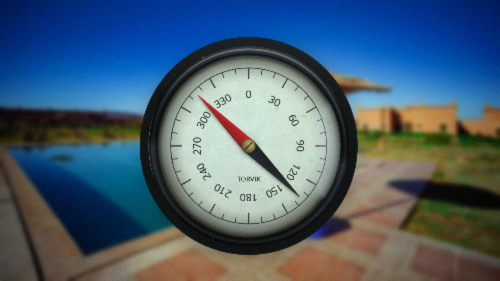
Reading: 315; °
